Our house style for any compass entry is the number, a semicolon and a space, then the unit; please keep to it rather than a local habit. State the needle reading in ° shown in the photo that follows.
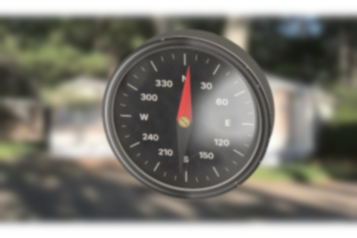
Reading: 5; °
